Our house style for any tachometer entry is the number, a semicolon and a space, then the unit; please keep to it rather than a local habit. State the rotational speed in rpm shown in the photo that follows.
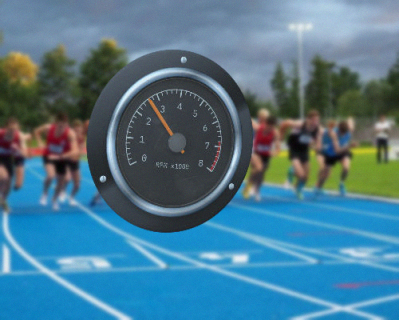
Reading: 2600; rpm
